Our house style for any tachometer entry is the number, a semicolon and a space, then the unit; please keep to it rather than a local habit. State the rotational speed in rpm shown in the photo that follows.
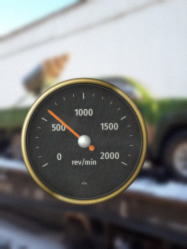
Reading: 600; rpm
